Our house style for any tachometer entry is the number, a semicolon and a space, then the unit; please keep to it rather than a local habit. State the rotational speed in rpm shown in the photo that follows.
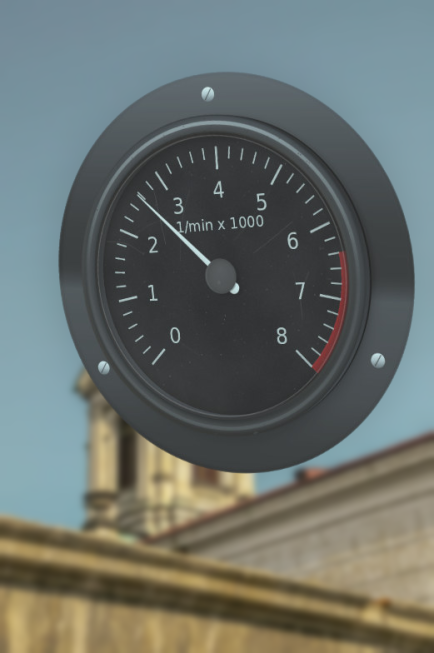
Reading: 2600; rpm
